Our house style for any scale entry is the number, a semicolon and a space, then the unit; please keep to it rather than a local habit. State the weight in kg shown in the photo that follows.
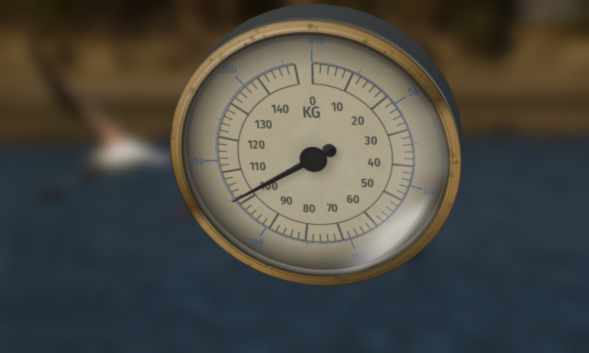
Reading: 102; kg
